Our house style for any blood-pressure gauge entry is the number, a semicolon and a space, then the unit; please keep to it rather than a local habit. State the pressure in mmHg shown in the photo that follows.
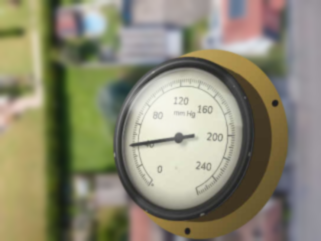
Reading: 40; mmHg
